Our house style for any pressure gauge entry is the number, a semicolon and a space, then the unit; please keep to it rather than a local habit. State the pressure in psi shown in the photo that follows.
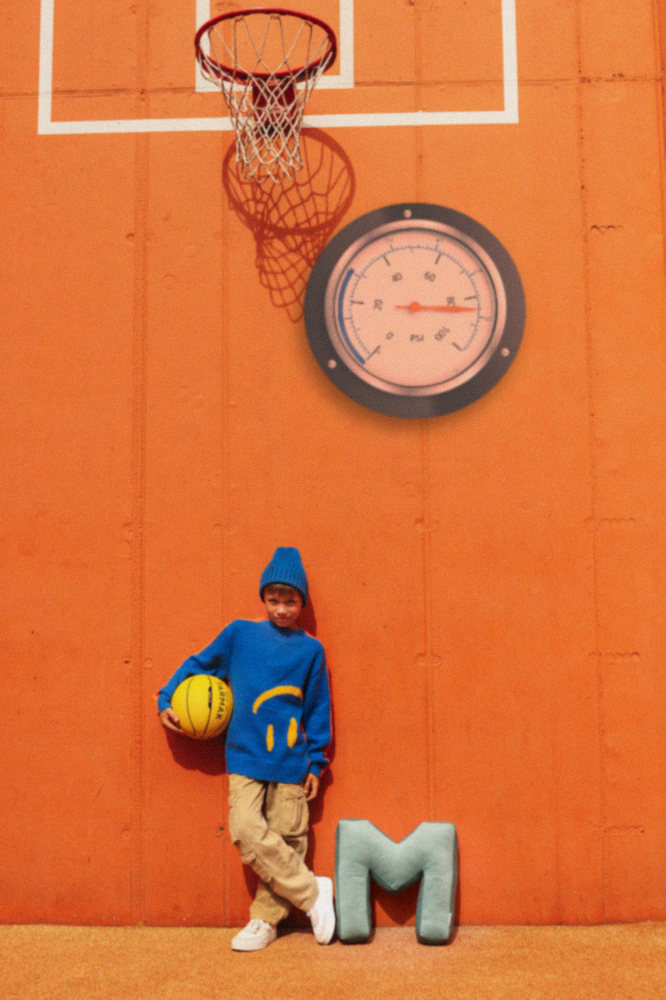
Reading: 85; psi
